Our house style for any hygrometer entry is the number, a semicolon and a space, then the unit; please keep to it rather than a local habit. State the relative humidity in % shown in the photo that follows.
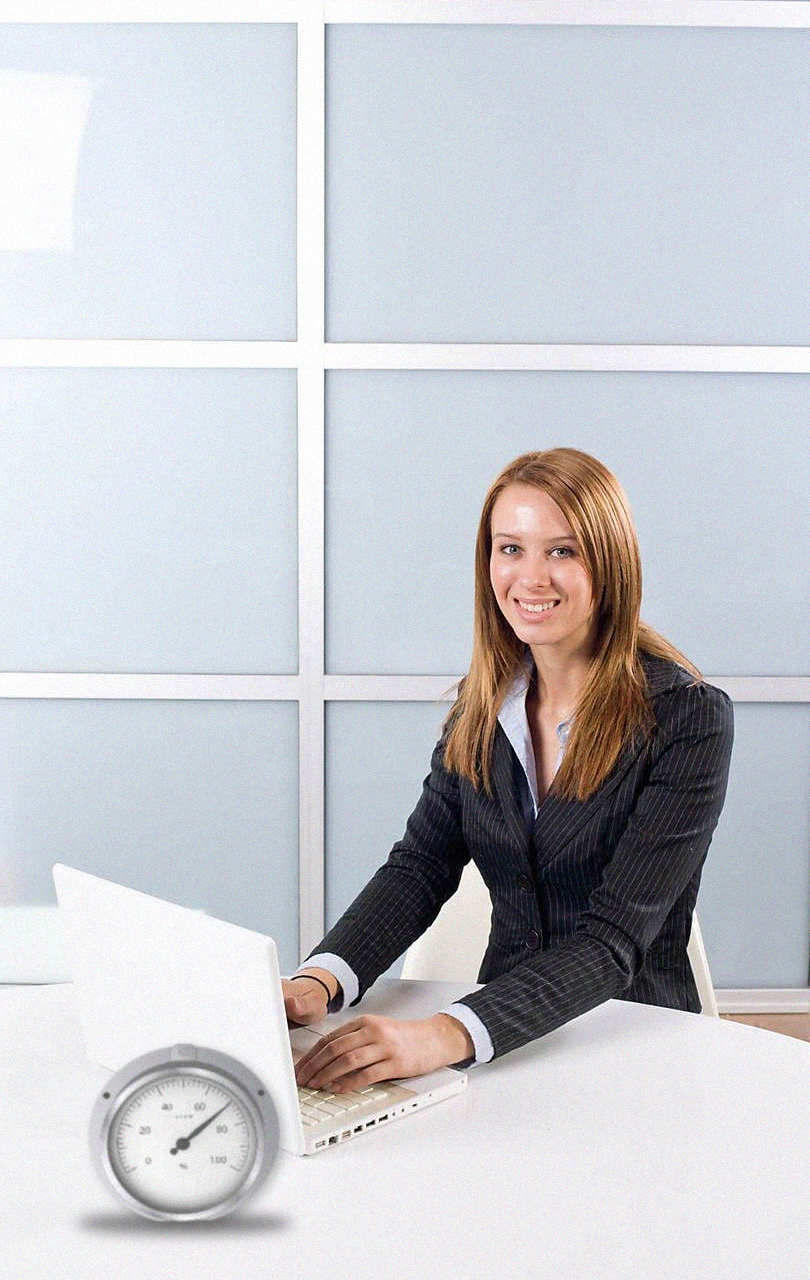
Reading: 70; %
